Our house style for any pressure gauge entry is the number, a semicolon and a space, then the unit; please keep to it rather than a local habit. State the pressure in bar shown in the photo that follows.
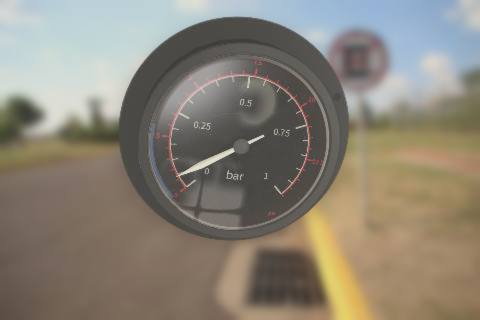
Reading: 0.05; bar
